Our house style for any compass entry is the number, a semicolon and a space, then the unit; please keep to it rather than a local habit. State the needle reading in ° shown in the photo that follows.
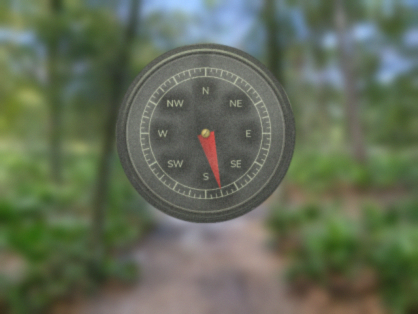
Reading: 165; °
